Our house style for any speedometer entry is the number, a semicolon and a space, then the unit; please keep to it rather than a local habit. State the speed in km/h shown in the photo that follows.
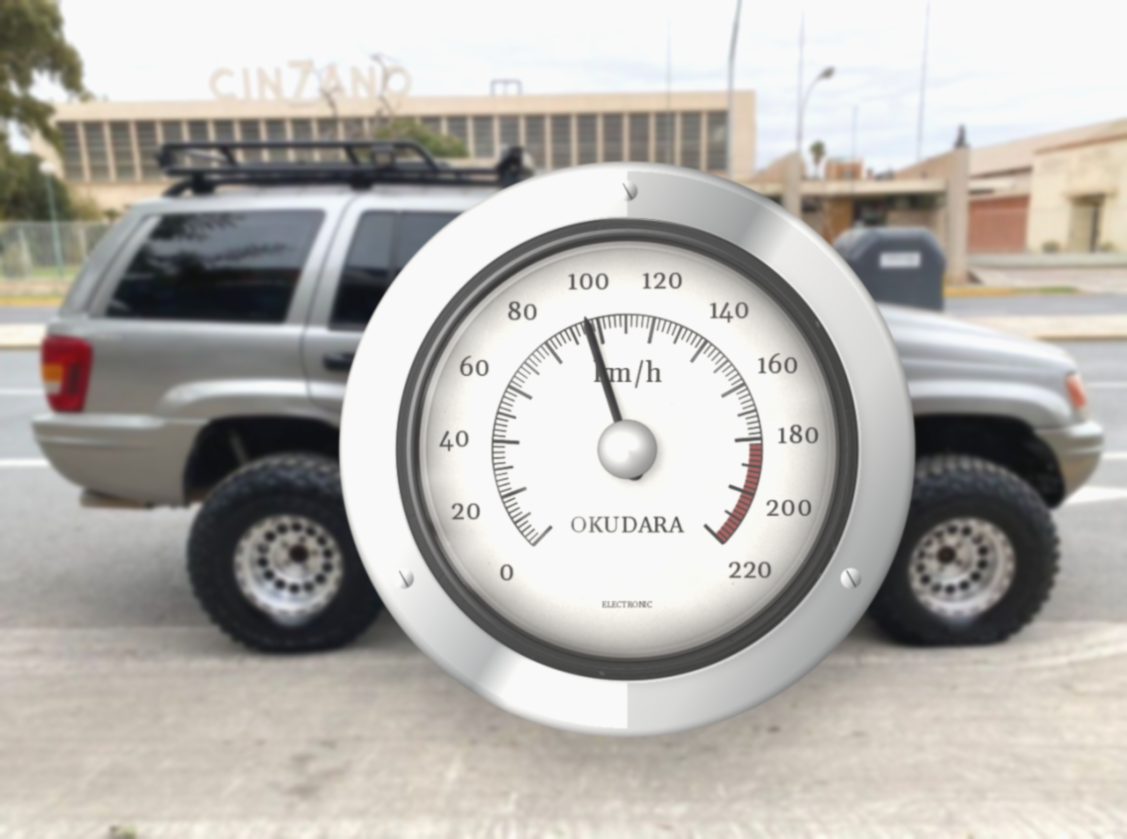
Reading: 96; km/h
